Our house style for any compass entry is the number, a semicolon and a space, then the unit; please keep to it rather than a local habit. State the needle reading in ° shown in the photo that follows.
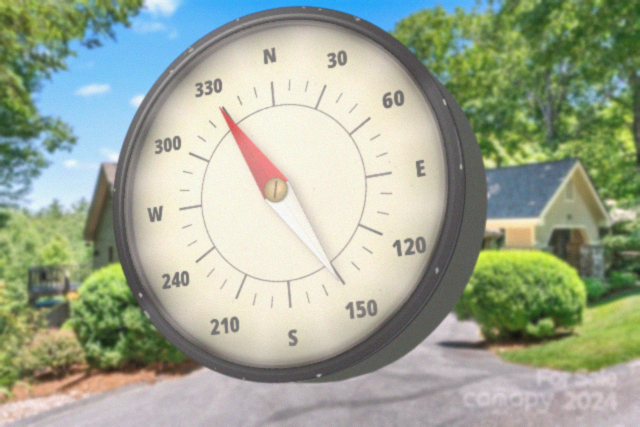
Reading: 330; °
